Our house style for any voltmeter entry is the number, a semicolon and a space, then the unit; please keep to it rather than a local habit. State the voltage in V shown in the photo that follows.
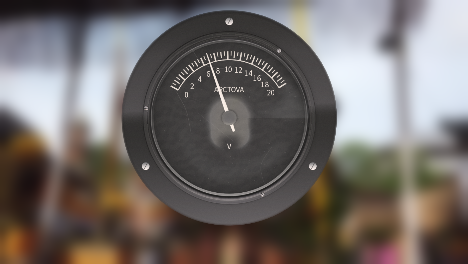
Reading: 7; V
